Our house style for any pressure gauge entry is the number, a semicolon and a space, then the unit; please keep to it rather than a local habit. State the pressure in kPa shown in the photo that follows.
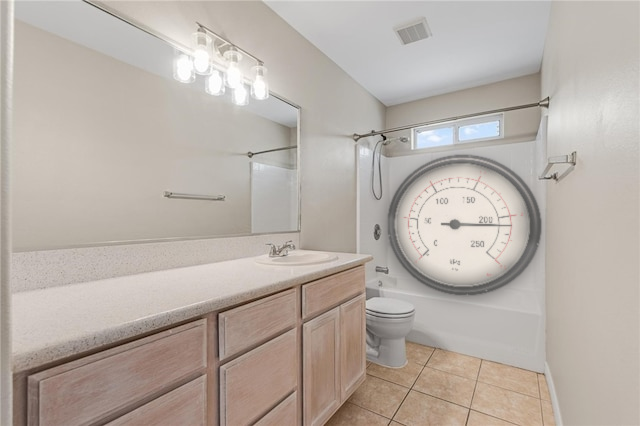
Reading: 210; kPa
